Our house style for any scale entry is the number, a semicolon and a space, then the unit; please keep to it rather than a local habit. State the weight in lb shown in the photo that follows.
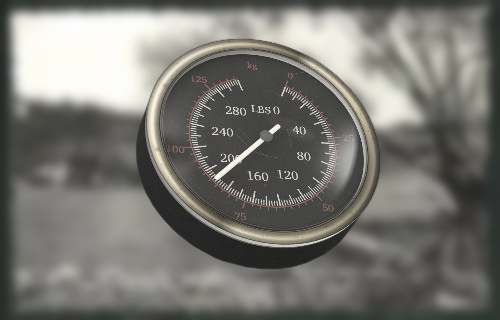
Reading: 190; lb
